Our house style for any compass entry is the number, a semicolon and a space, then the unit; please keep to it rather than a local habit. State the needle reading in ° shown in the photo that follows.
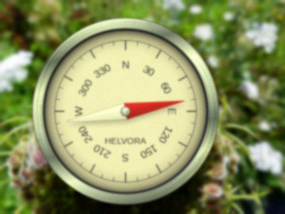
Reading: 80; °
